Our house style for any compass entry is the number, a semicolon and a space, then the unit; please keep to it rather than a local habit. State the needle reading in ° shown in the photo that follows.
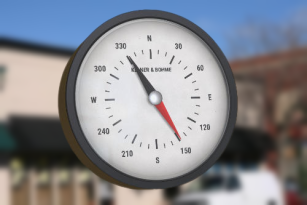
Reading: 150; °
